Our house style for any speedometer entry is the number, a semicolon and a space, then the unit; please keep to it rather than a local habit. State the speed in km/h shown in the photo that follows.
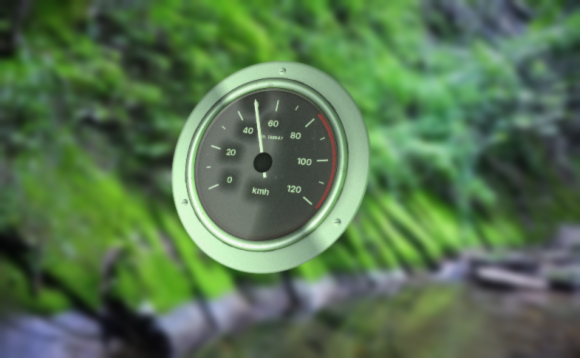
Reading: 50; km/h
